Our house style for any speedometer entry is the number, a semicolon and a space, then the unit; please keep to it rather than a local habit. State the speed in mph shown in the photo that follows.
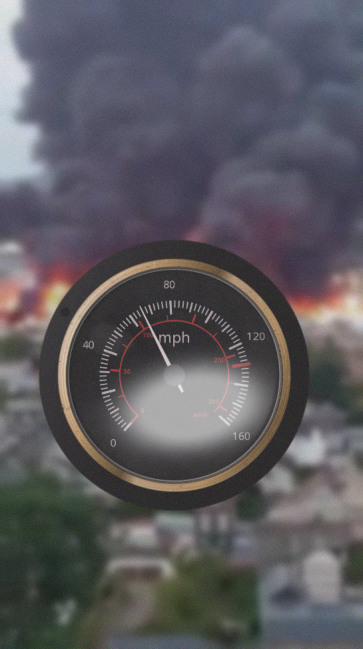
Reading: 66; mph
